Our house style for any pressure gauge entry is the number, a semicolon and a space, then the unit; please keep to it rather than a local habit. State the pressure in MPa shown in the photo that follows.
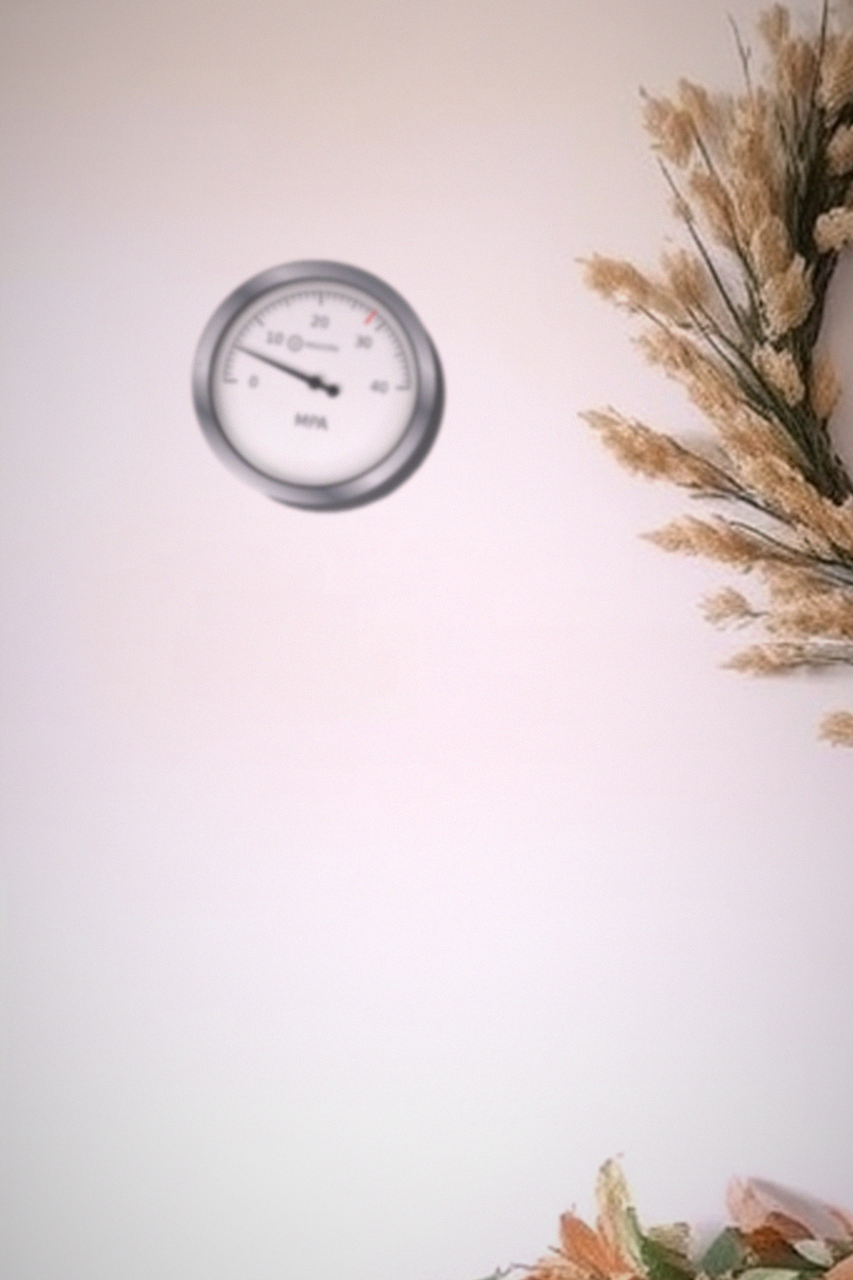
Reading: 5; MPa
